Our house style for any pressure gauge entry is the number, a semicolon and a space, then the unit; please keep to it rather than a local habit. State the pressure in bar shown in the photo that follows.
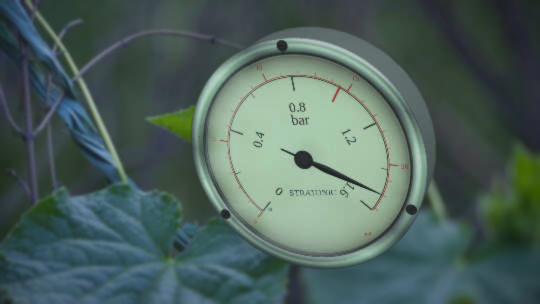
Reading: 1.5; bar
